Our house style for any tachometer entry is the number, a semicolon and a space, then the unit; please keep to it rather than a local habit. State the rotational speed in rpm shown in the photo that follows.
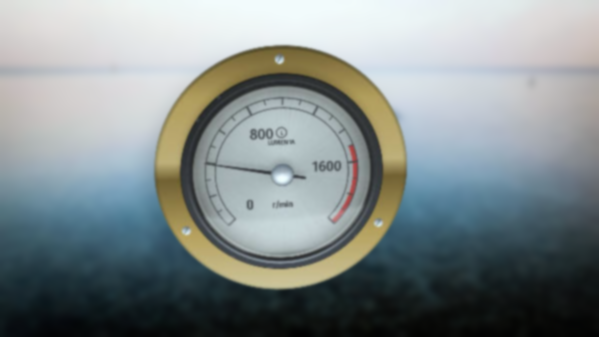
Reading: 400; rpm
